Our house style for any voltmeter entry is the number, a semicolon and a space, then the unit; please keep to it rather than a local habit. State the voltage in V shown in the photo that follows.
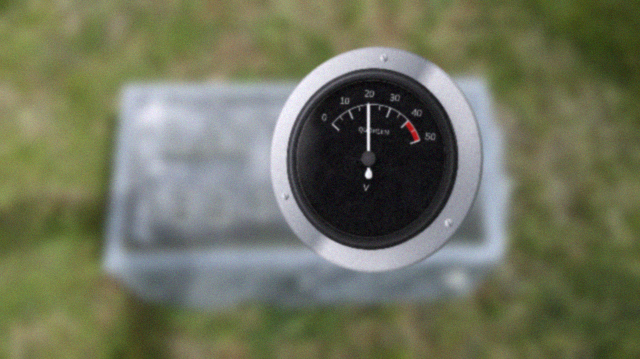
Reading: 20; V
